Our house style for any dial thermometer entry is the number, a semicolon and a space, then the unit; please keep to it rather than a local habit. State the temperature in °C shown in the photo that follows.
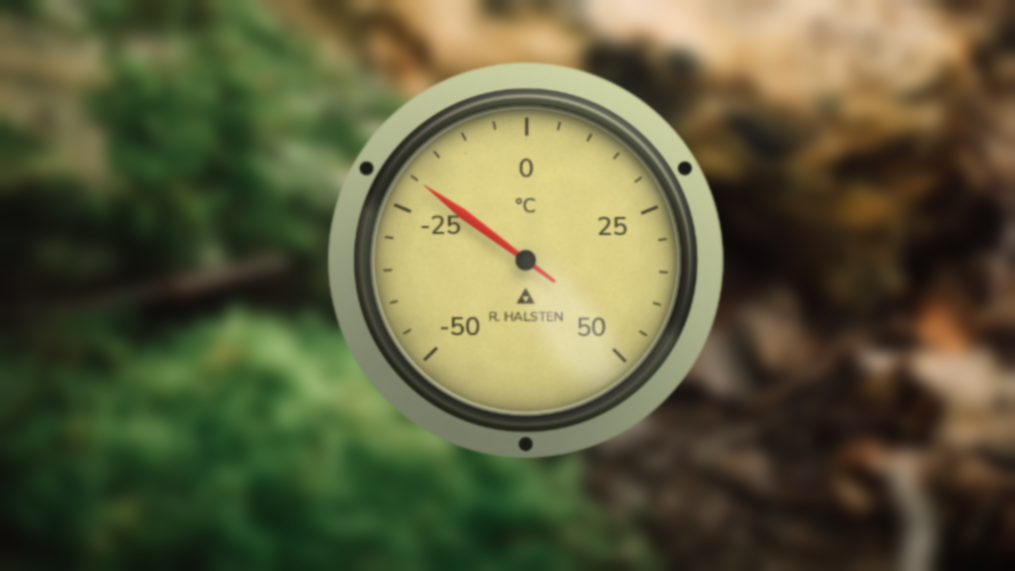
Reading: -20; °C
